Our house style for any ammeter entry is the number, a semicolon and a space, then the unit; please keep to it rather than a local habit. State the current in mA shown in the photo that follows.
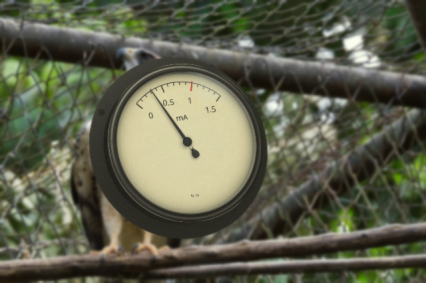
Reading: 0.3; mA
